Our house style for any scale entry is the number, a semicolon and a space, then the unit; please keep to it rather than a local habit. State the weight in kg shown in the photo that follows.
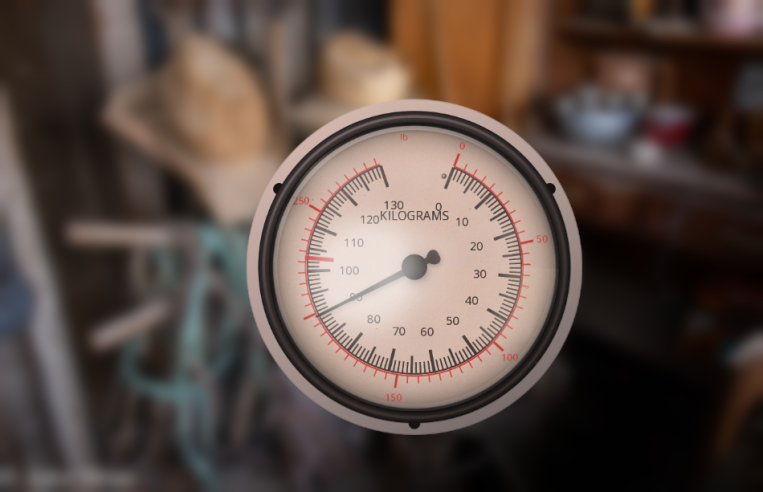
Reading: 90; kg
